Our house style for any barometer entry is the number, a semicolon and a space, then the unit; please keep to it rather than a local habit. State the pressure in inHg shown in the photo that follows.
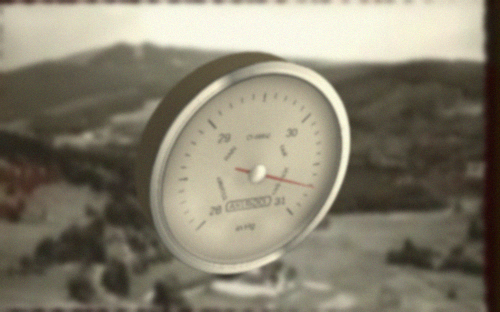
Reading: 30.7; inHg
